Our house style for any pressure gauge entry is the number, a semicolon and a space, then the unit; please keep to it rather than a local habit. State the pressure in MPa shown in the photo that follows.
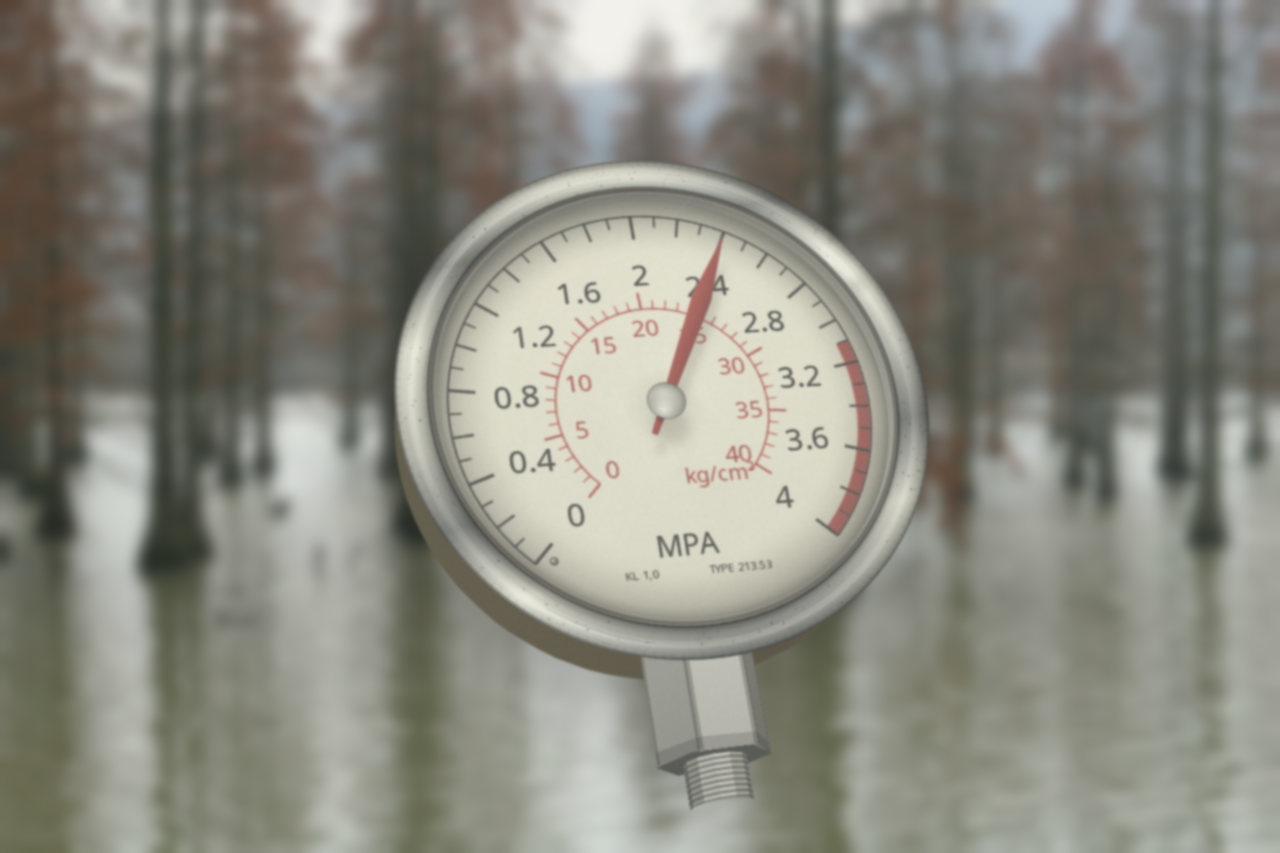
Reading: 2.4; MPa
